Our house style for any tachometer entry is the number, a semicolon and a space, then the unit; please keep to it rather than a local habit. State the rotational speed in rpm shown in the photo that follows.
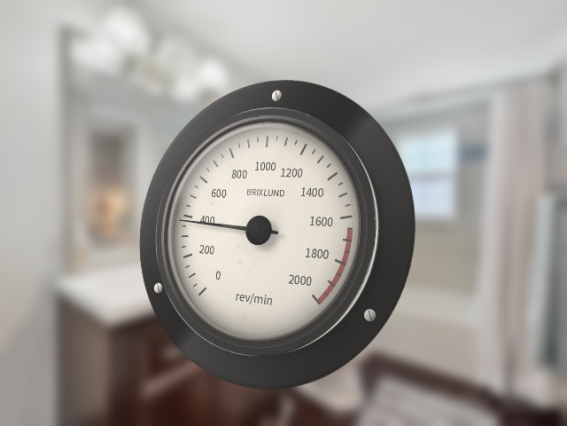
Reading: 375; rpm
